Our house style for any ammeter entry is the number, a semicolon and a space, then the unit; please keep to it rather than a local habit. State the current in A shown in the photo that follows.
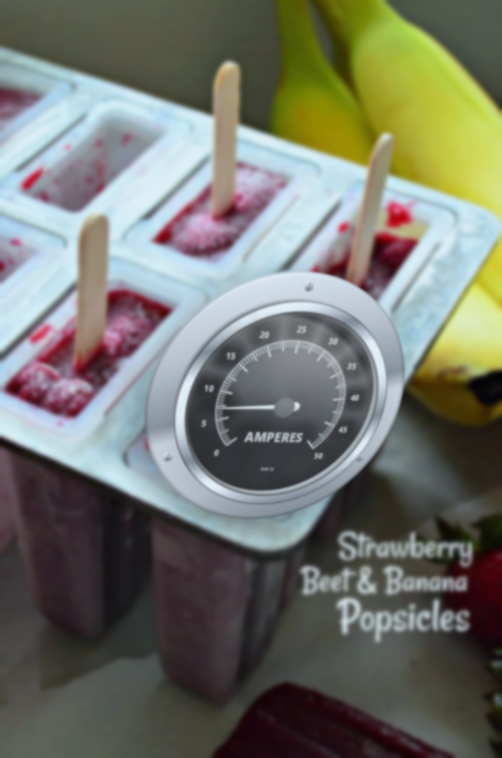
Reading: 7.5; A
